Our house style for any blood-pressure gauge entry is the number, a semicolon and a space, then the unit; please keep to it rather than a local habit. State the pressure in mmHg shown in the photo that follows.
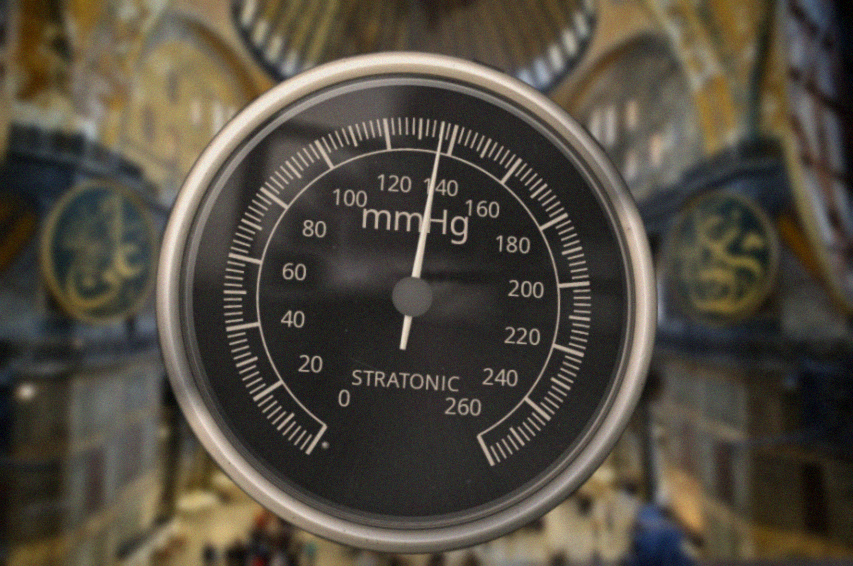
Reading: 136; mmHg
